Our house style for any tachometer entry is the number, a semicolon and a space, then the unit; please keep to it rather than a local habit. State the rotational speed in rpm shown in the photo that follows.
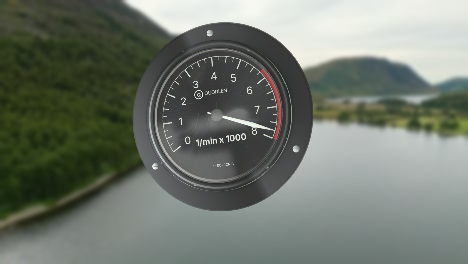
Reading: 7750; rpm
